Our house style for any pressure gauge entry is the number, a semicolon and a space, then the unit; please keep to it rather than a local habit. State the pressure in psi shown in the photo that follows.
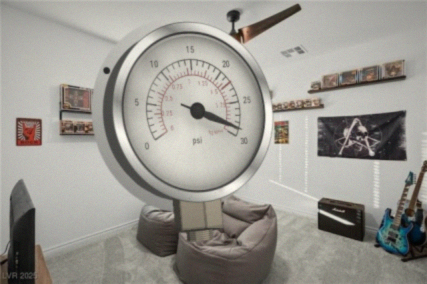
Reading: 29; psi
